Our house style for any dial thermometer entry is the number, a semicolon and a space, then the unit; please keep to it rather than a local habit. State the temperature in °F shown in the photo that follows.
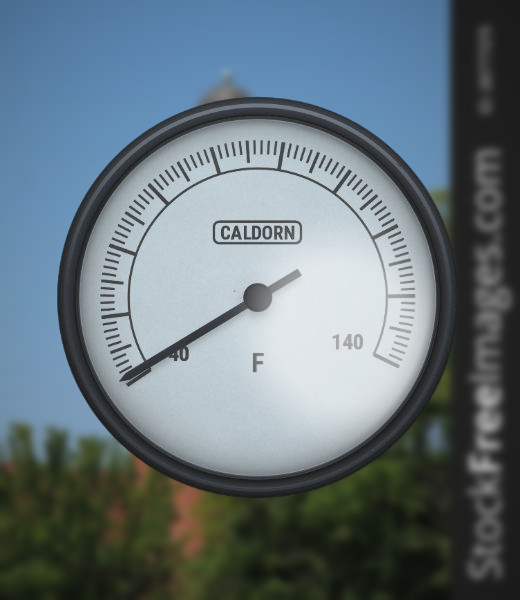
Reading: -38; °F
